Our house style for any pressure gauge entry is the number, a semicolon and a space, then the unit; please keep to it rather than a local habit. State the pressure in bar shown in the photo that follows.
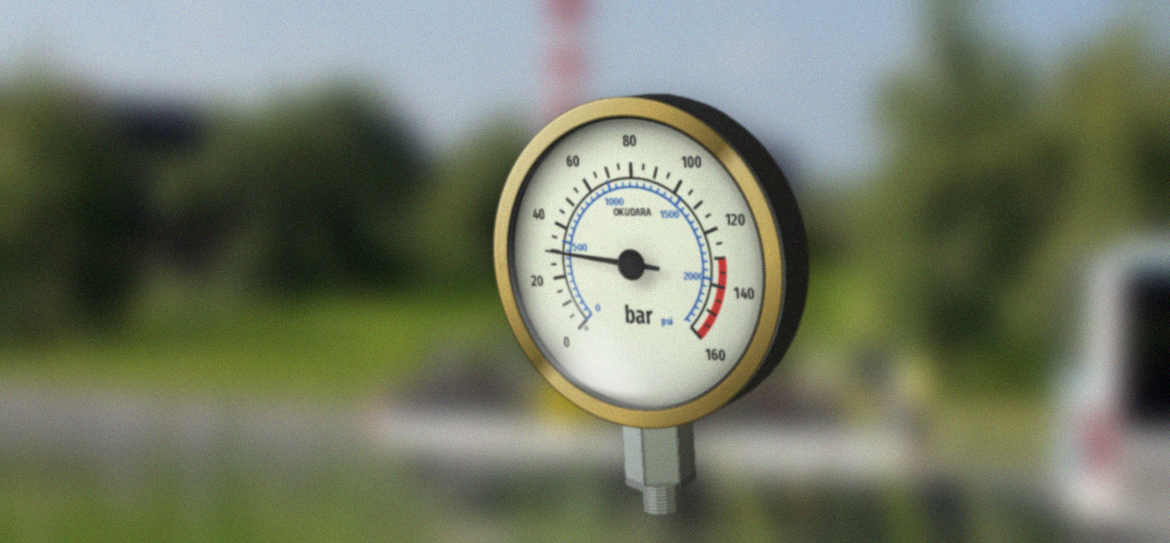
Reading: 30; bar
